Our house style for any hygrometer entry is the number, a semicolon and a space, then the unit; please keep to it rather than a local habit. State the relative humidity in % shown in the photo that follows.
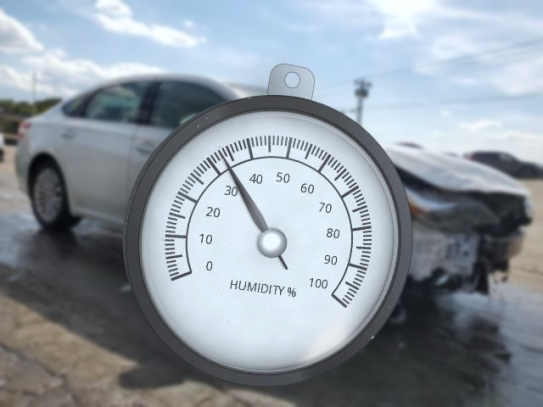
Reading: 33; %
